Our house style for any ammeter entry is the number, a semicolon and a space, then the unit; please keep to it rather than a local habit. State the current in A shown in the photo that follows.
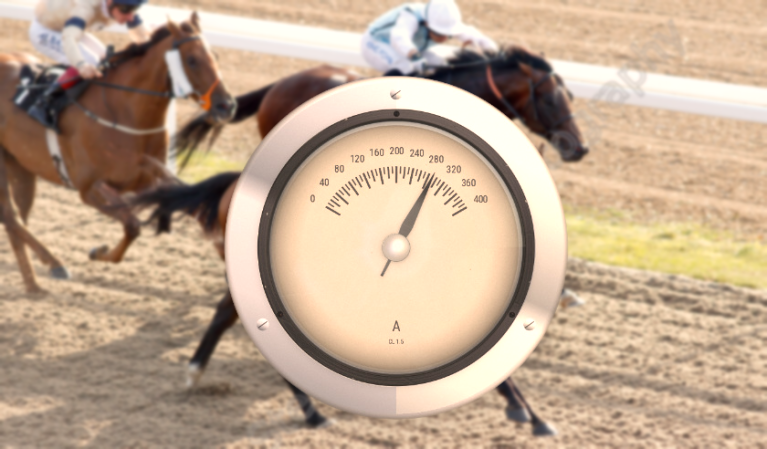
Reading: 290; A
